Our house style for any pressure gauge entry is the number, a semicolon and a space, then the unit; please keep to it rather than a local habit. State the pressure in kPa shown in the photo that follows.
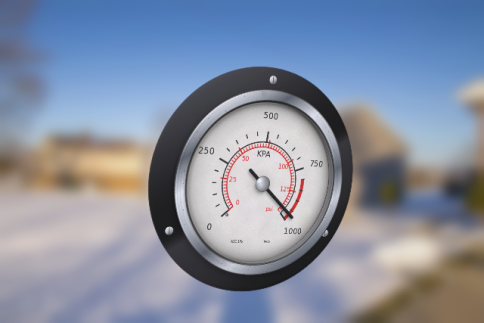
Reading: 975; kPa
